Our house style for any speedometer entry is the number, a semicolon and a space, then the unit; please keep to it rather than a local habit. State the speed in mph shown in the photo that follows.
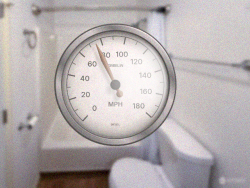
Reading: 75; mph
